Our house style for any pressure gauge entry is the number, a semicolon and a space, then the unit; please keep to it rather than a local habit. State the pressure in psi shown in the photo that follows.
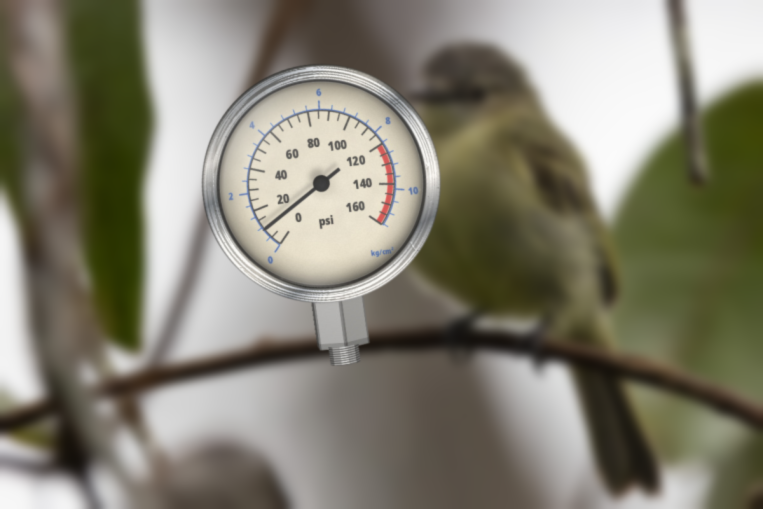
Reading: 10; psi
